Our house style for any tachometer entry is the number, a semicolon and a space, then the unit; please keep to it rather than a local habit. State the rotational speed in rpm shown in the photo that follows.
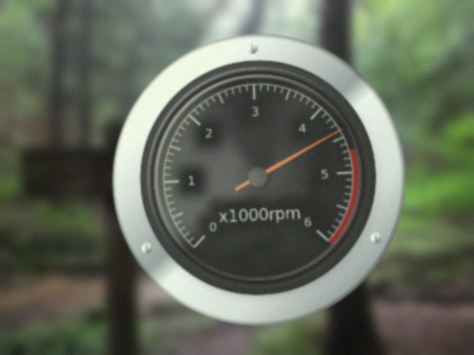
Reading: 4400; rpm
